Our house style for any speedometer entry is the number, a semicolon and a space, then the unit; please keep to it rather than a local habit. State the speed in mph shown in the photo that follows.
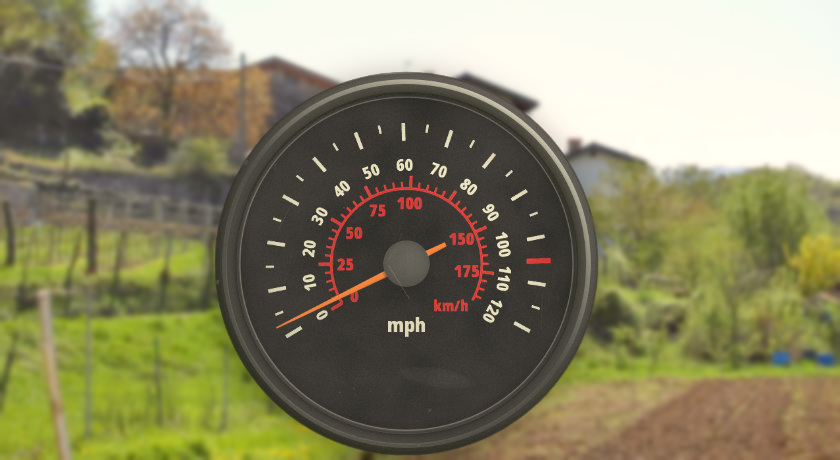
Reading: 2.5; mph
